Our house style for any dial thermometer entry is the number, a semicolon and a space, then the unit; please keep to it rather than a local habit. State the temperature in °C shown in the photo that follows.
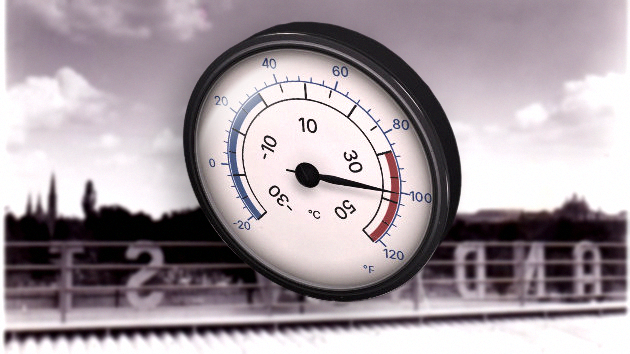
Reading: 37.5; °C
